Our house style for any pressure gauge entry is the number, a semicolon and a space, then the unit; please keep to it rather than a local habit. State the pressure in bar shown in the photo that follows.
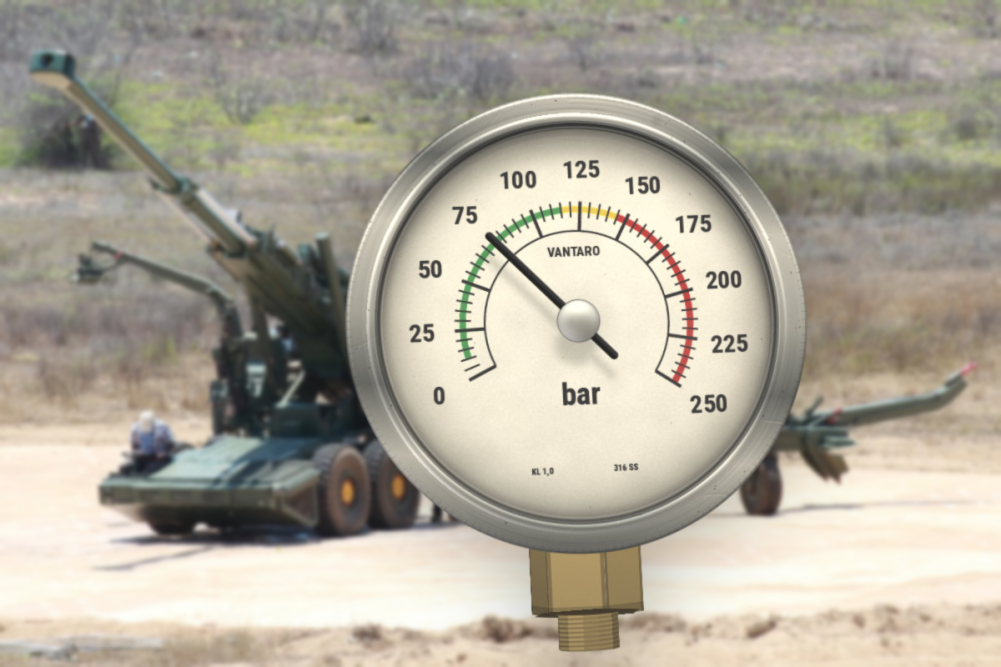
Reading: 75; bar
